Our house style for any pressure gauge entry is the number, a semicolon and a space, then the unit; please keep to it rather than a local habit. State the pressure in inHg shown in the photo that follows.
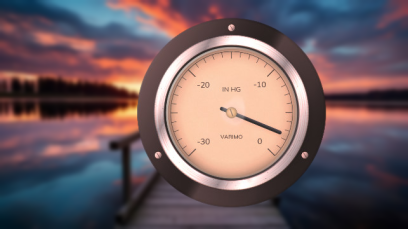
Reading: -2.5; inHg
